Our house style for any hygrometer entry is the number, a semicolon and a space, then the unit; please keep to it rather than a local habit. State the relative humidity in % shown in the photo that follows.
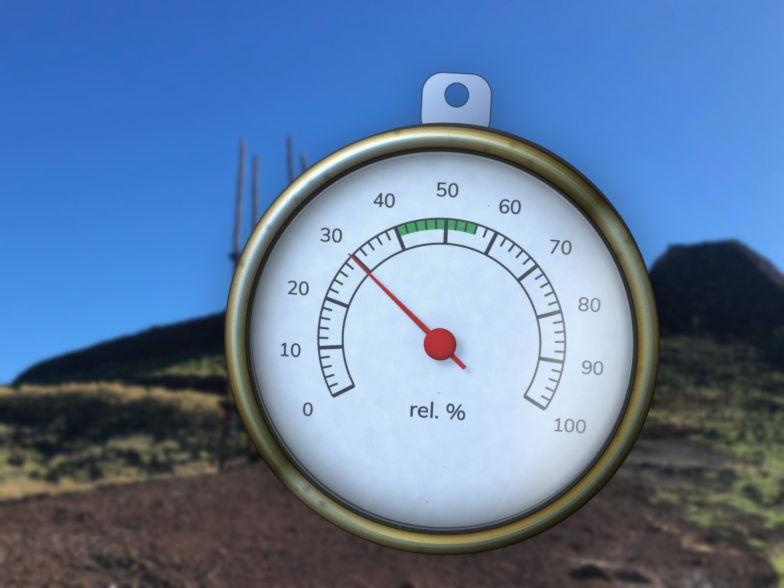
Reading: 30; %
